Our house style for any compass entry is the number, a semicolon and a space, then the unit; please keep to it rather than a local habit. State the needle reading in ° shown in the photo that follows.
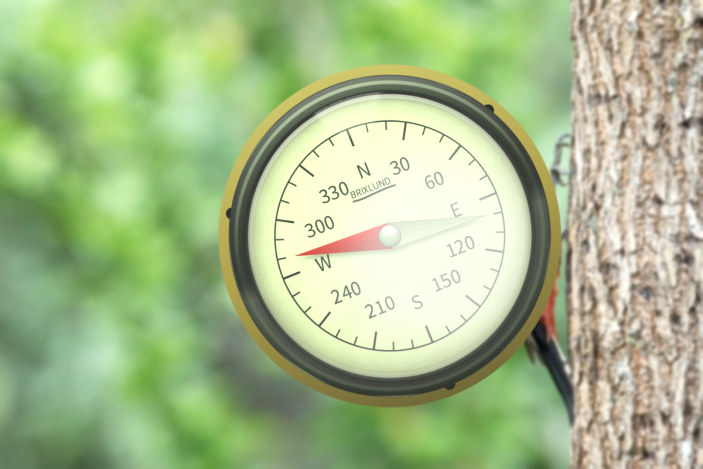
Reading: 280; °
